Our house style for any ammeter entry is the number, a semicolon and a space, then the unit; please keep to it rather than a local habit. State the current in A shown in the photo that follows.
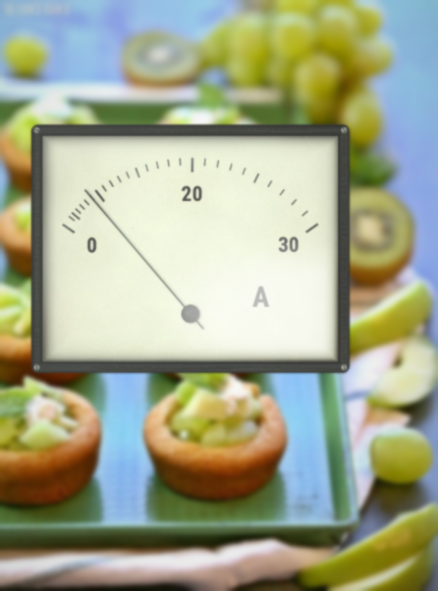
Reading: 9; A
